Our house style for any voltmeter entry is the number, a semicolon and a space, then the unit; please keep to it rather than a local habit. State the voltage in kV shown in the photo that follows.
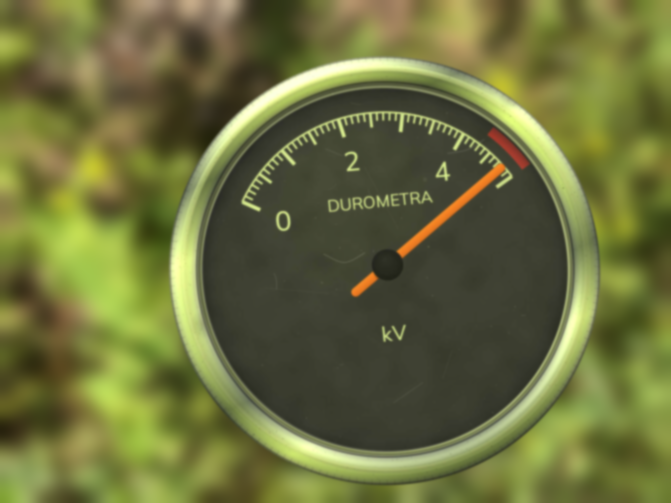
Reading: 4.8; kV
